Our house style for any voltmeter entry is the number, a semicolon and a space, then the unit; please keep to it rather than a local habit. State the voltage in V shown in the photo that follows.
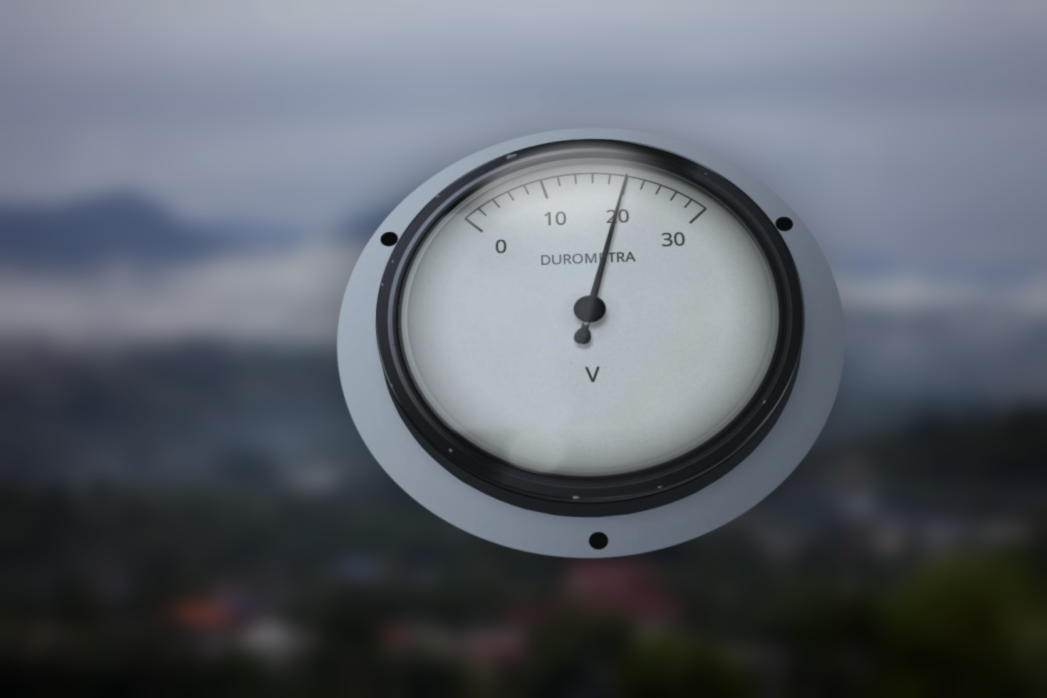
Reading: 20; V
